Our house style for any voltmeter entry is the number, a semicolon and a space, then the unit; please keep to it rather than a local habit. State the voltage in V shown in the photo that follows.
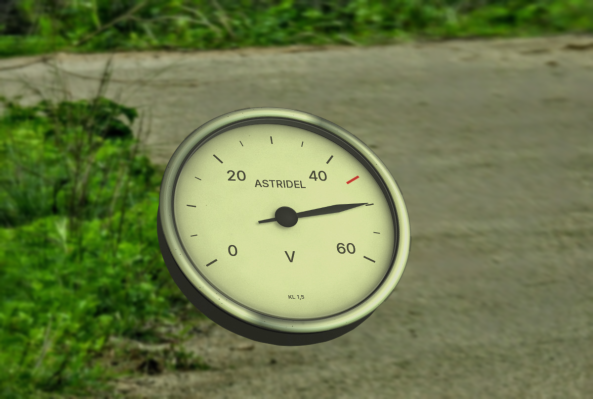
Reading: 50; V
